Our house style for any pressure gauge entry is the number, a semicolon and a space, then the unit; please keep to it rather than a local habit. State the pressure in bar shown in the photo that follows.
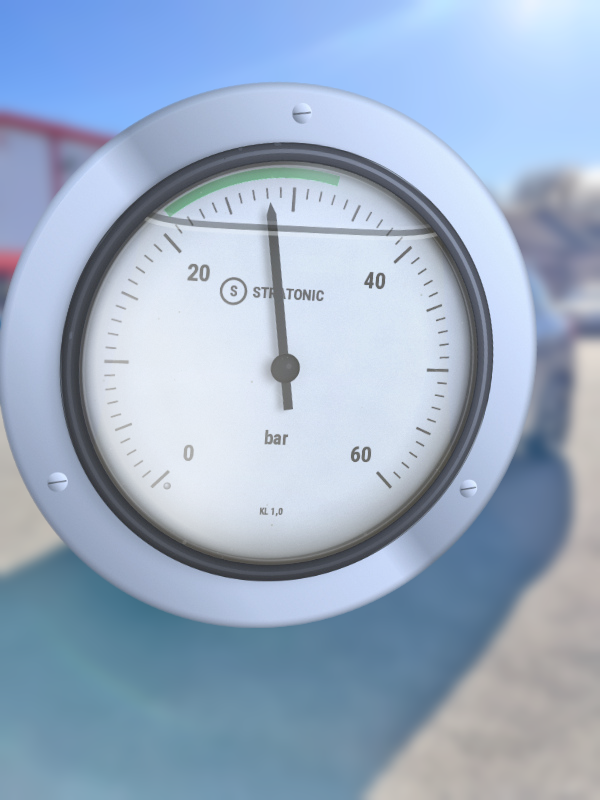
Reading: 28; bar
